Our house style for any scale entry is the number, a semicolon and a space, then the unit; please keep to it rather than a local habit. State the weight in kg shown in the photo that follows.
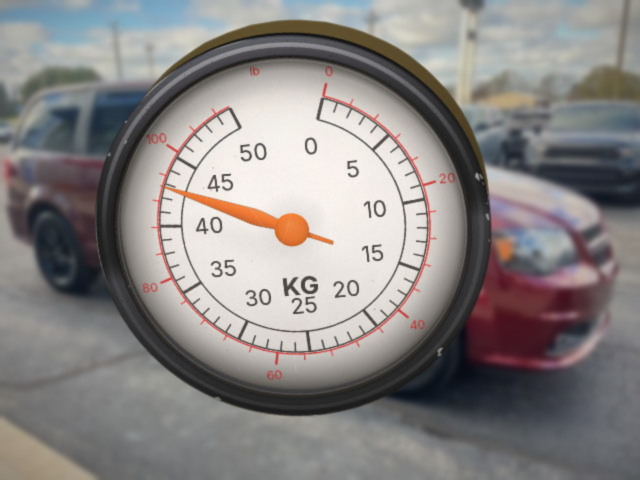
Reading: 43; kg
